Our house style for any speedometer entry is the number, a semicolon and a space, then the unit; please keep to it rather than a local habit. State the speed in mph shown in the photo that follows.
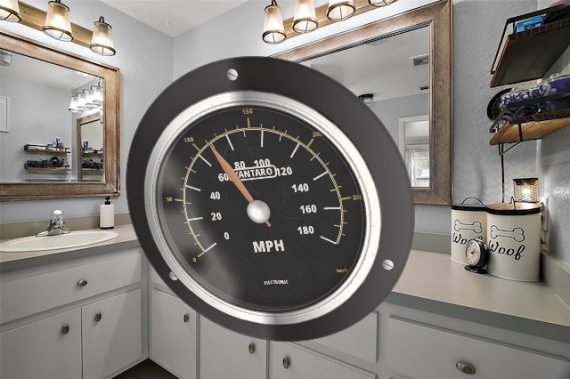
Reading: 70; mph
